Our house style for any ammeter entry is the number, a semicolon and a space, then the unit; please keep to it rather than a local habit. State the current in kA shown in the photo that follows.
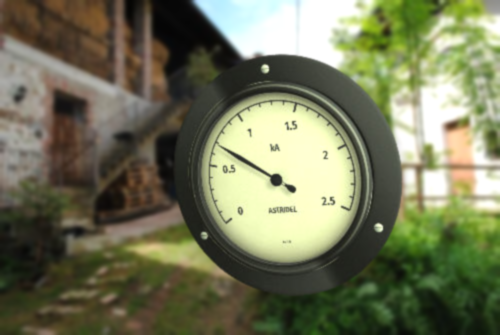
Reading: 0.7; kA
